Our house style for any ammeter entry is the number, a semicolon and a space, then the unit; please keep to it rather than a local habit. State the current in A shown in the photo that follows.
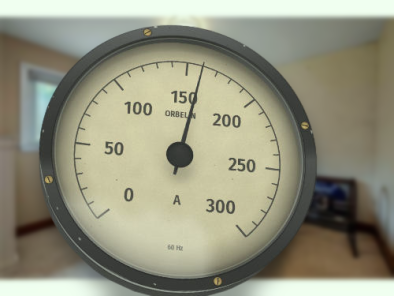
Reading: 160; A
